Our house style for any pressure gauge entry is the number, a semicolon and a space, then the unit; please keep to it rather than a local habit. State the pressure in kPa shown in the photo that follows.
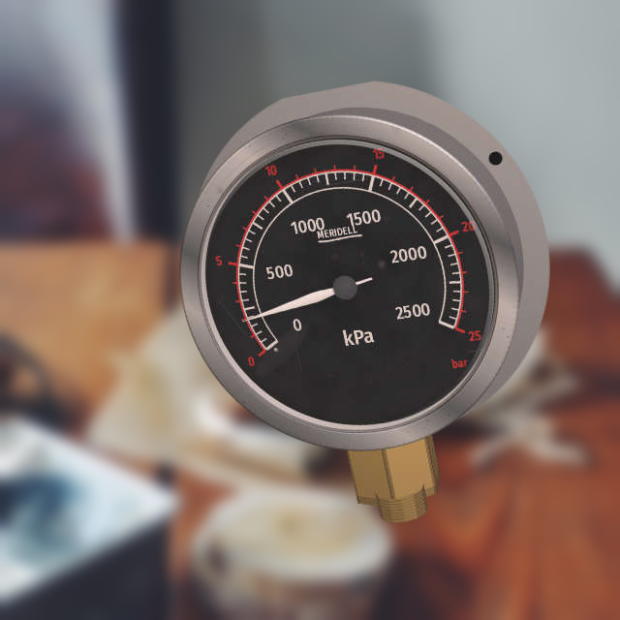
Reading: 200; kPa
